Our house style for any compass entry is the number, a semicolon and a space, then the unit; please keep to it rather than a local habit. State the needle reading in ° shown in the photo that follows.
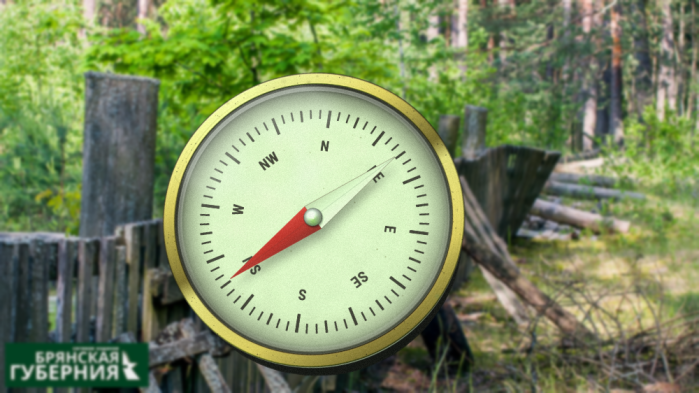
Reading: 225; °
